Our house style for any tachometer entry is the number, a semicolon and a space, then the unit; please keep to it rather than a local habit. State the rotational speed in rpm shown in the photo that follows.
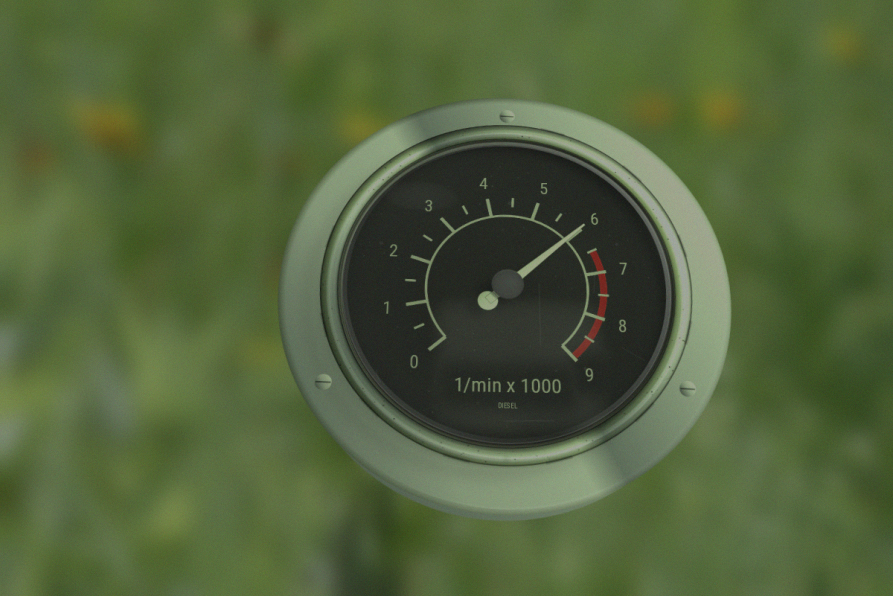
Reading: 6000; rpm
